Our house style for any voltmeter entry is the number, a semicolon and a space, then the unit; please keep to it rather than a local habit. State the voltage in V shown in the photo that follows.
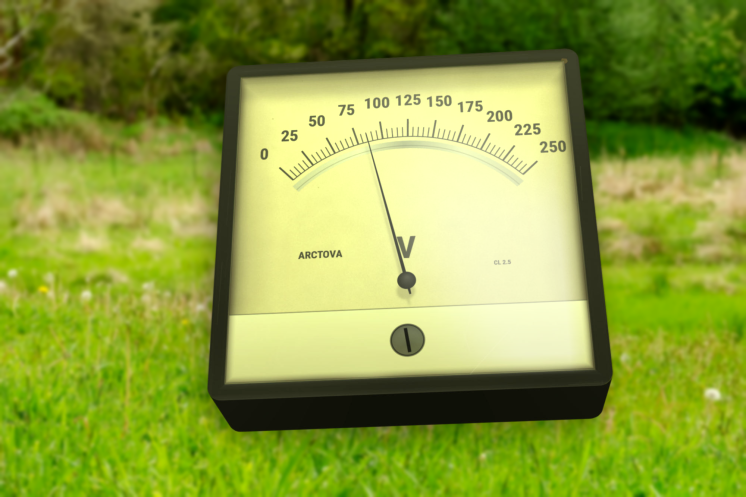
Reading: 85; V
